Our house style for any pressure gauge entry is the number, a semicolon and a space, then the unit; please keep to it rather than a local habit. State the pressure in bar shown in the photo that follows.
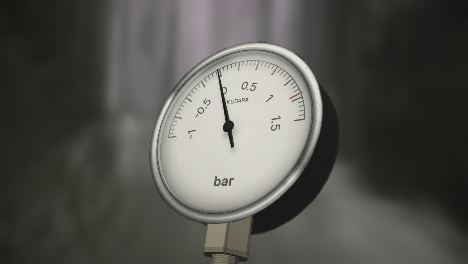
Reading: 0; bar
